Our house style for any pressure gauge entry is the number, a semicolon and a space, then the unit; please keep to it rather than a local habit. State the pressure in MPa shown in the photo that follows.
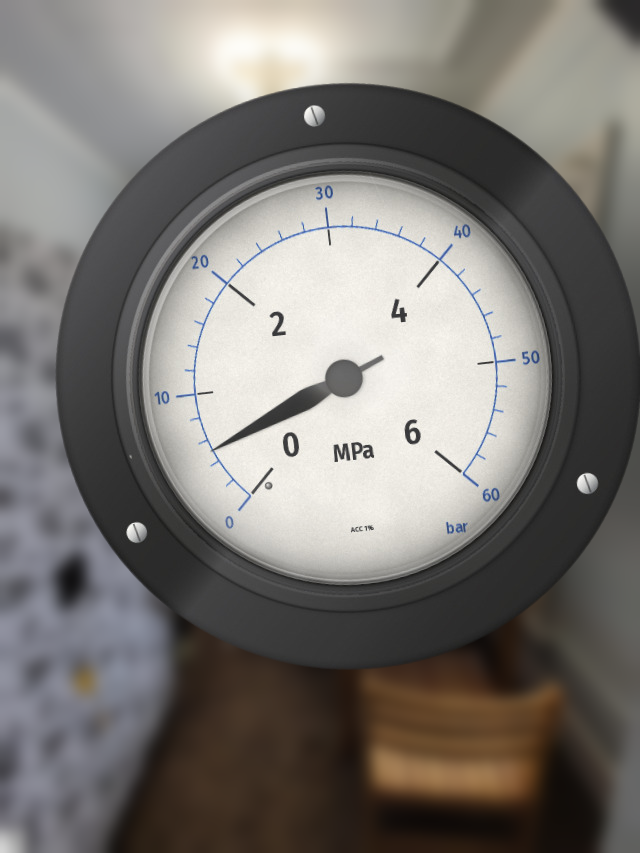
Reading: 0.5; MPa
